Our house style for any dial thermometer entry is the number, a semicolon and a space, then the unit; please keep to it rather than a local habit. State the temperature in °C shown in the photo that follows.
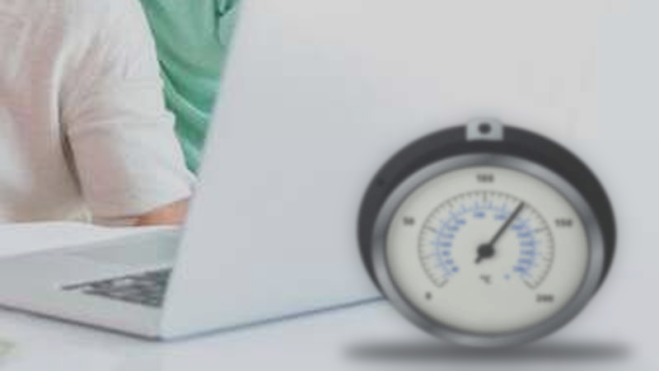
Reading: 125; °C
